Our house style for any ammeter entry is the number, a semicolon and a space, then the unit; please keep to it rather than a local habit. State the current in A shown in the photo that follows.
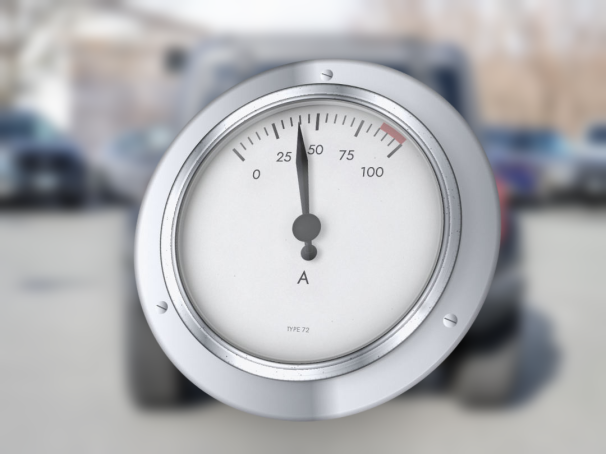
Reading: 40; A
